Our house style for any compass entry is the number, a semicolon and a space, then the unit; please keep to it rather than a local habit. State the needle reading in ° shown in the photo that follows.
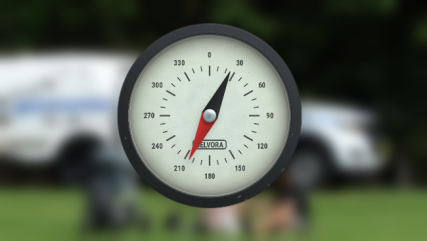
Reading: 205; °
